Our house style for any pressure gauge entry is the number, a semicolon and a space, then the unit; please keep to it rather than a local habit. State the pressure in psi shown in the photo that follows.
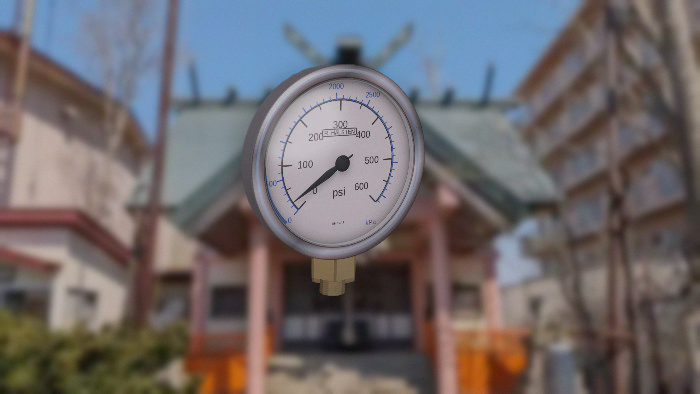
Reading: 25; psi
